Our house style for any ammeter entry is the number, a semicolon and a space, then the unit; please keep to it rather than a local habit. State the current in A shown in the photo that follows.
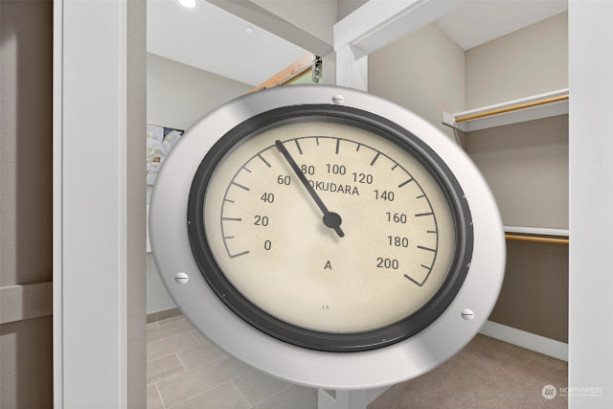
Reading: 70; A
